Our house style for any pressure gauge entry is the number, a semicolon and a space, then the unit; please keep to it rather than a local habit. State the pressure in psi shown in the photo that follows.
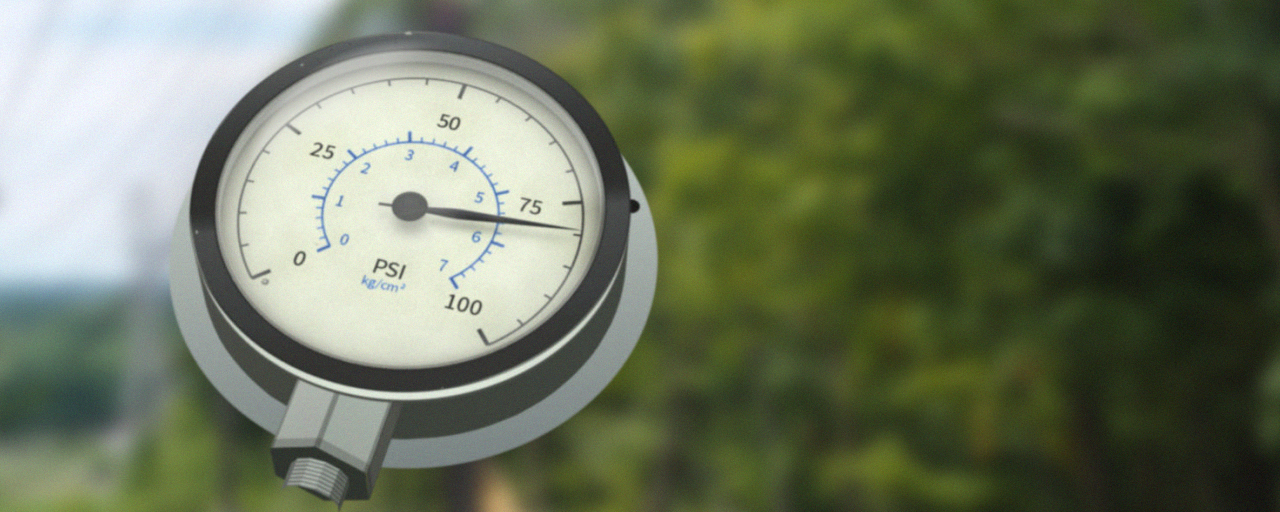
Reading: 80; psi
